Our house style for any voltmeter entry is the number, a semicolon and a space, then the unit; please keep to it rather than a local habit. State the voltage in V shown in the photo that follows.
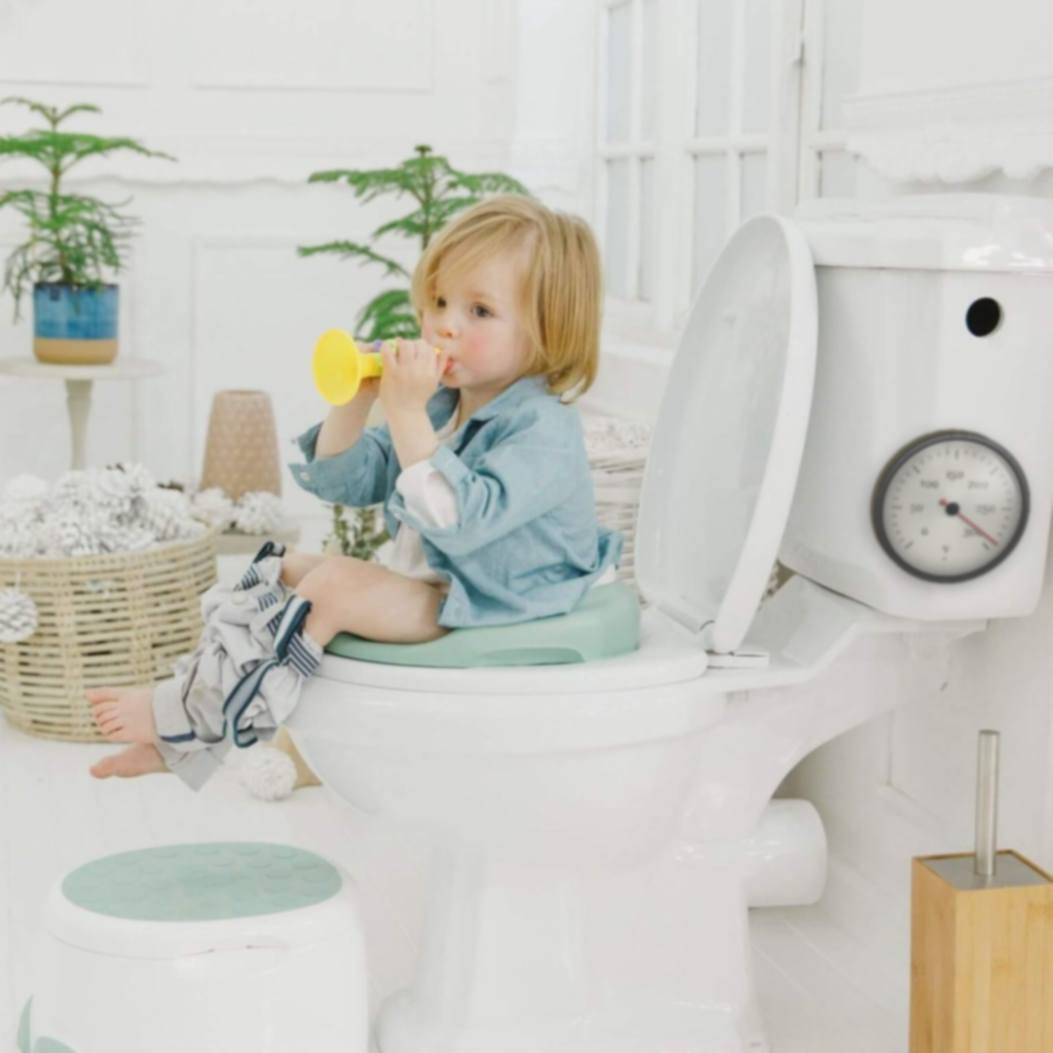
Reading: 290; V
